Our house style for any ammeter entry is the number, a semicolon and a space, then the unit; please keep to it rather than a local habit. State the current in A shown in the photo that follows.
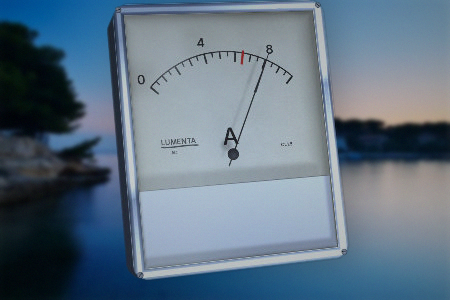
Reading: 8; A
